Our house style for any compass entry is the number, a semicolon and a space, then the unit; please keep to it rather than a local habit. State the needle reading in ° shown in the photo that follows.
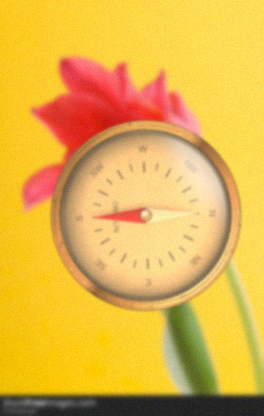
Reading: 180; °
